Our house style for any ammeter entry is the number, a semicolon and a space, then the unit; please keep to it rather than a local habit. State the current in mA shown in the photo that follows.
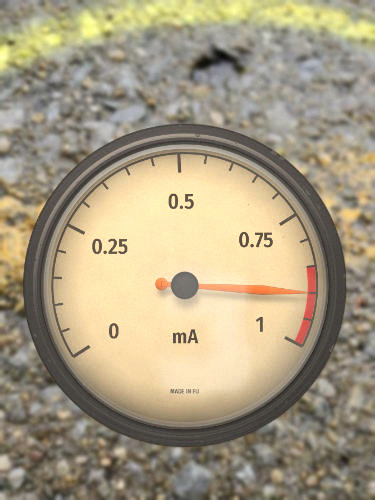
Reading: 0.9; mA
